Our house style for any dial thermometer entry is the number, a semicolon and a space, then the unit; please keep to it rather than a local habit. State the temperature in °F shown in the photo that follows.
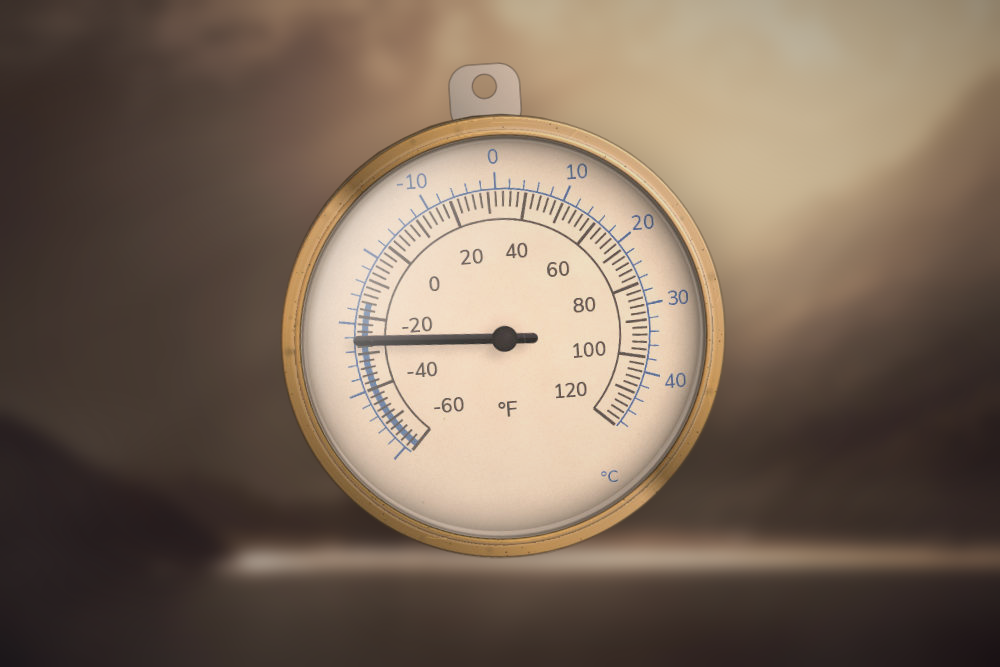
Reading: -26; °F
